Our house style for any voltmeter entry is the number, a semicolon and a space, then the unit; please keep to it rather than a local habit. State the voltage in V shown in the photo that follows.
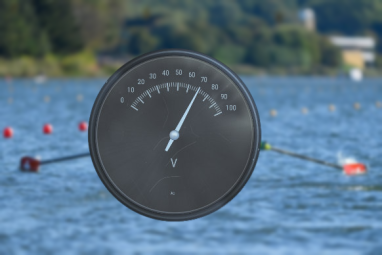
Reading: 70; V
